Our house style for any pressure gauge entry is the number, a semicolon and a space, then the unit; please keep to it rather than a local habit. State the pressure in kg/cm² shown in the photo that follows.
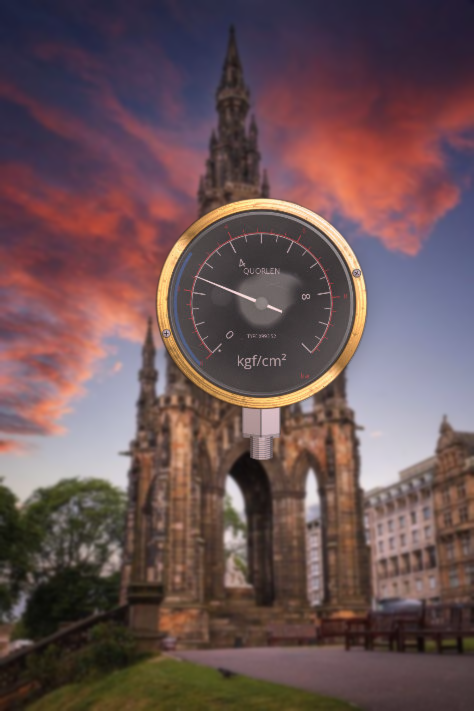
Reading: 2.5; kg/cm²
